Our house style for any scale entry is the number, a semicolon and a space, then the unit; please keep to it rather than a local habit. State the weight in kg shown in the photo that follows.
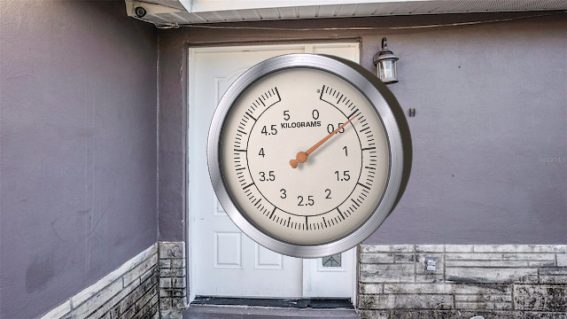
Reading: 0.55; kg
